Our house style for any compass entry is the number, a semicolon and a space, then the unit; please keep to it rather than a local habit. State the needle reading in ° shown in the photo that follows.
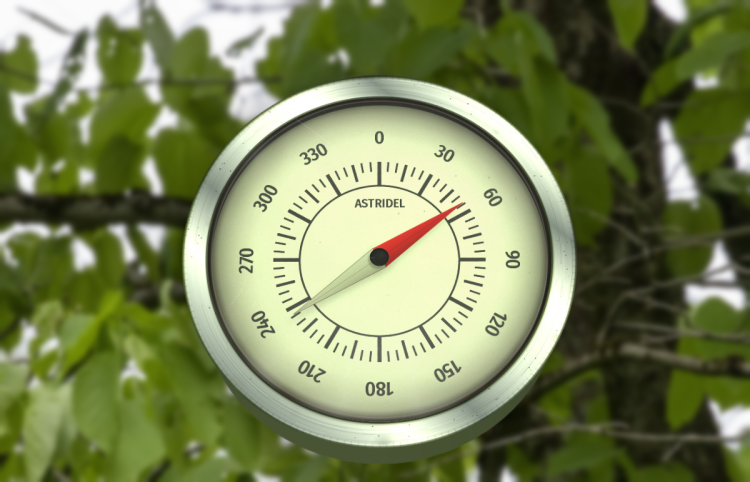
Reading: 55; °
